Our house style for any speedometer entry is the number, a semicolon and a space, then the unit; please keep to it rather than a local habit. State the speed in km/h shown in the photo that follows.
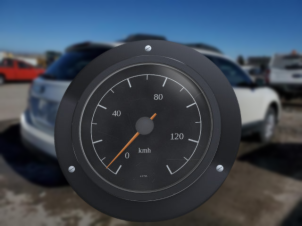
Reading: 5; km/h
